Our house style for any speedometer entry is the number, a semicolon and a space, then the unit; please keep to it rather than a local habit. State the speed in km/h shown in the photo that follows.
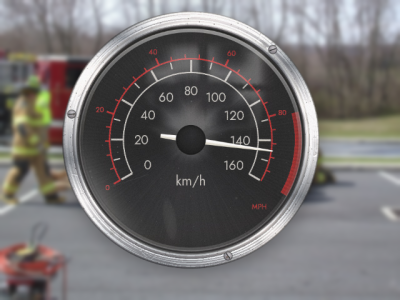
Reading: 145; km/h
